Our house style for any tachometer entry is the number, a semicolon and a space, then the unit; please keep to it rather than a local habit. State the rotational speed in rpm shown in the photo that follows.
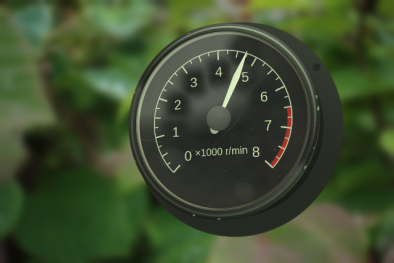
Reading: 4750; rpm
